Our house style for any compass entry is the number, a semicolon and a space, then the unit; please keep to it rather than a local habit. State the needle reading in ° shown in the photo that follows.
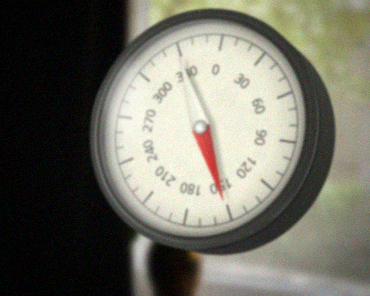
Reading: 150; °
